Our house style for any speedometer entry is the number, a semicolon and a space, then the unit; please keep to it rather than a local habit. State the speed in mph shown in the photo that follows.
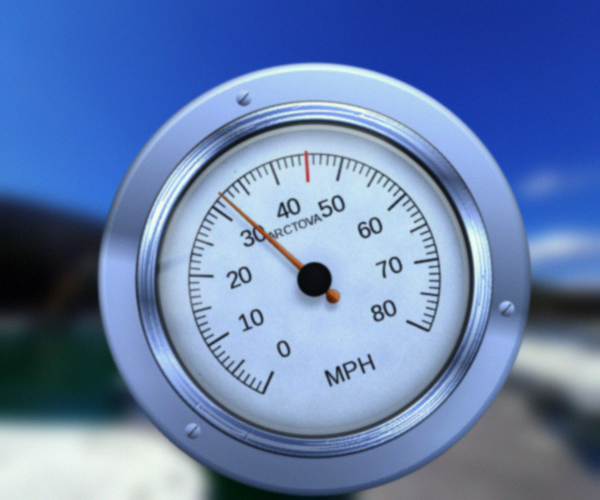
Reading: 32; mph
